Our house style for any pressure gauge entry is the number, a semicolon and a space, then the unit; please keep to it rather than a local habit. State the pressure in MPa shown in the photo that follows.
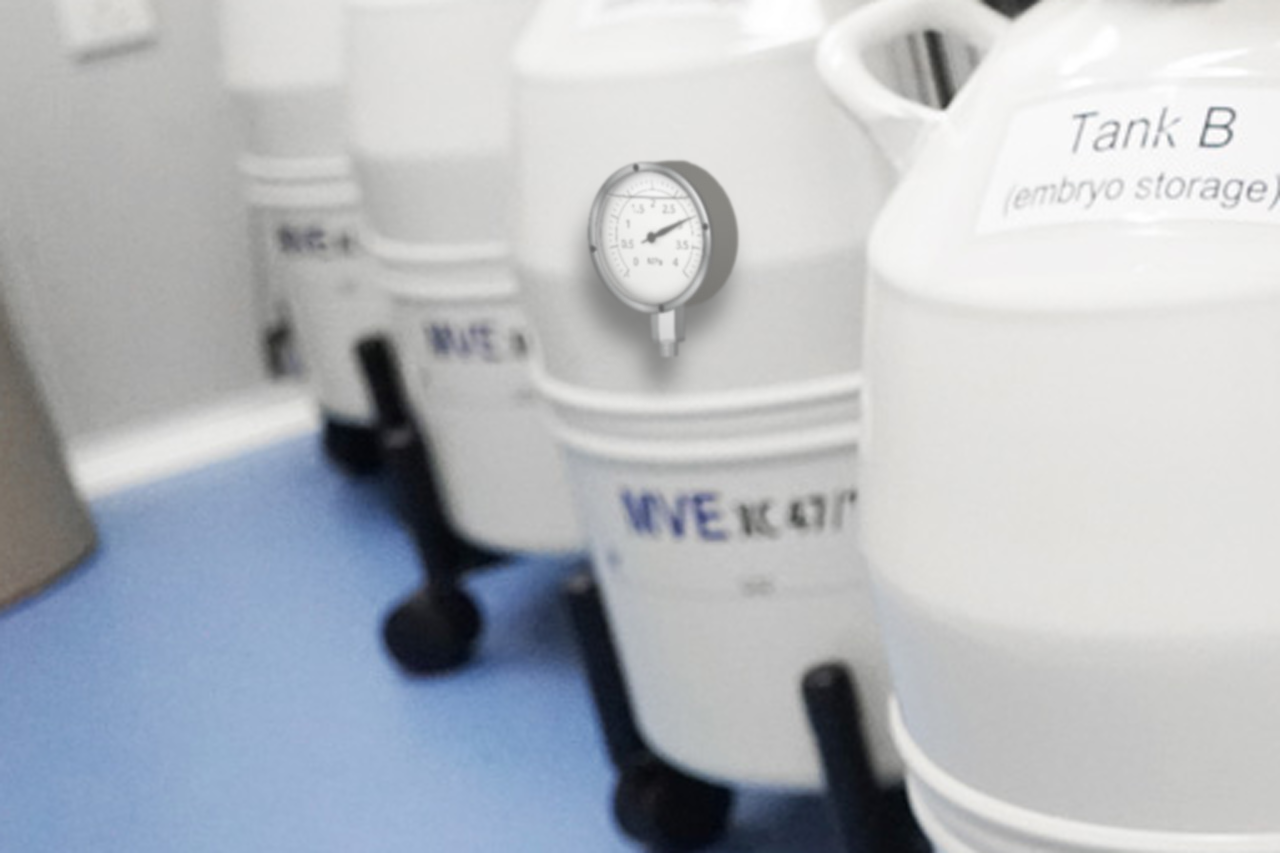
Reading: 3; MPa
